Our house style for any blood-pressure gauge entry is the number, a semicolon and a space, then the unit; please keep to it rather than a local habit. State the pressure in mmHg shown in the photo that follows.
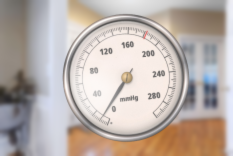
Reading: 10; mmHg
